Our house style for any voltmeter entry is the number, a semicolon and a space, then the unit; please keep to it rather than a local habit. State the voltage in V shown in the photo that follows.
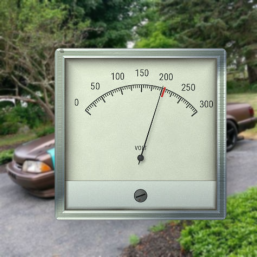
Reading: 200; V
